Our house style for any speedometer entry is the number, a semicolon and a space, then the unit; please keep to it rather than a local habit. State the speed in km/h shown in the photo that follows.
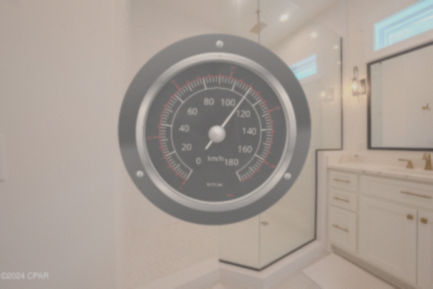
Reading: 110; km/h
